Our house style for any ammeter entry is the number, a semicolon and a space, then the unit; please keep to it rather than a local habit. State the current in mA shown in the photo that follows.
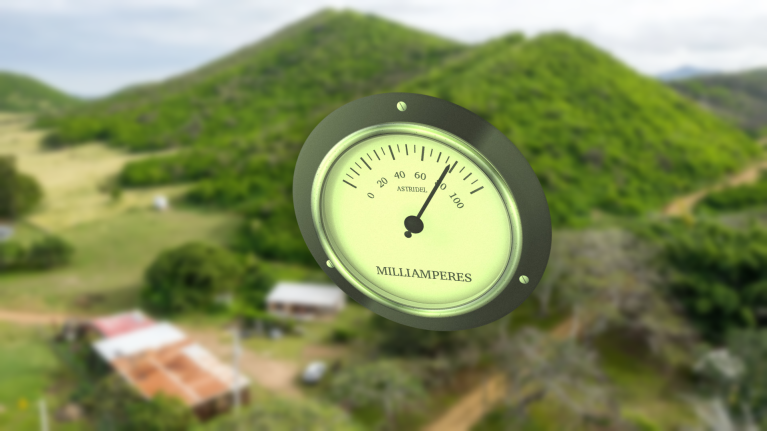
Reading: 77.5; mA
